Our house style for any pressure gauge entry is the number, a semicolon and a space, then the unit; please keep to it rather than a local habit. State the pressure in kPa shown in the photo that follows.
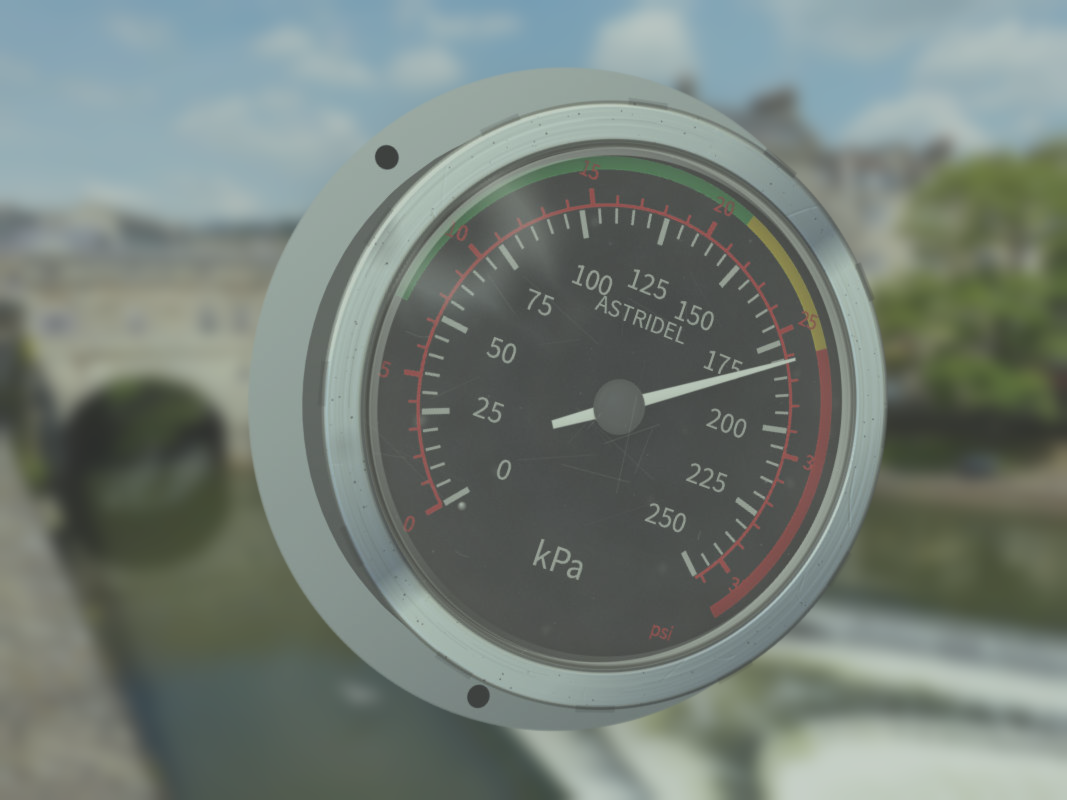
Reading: 180; kPa
